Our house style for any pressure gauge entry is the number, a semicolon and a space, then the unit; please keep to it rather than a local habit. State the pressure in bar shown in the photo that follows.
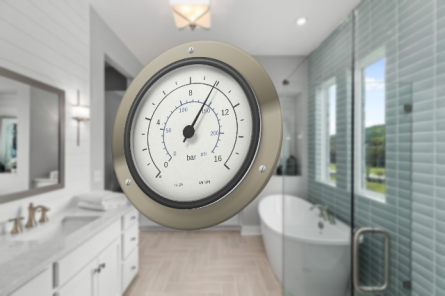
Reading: 10; bar
